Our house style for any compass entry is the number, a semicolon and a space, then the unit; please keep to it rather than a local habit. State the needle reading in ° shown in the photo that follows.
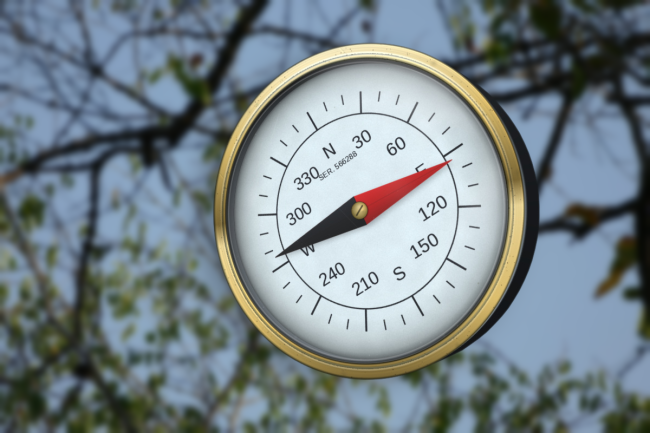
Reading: 95; °
